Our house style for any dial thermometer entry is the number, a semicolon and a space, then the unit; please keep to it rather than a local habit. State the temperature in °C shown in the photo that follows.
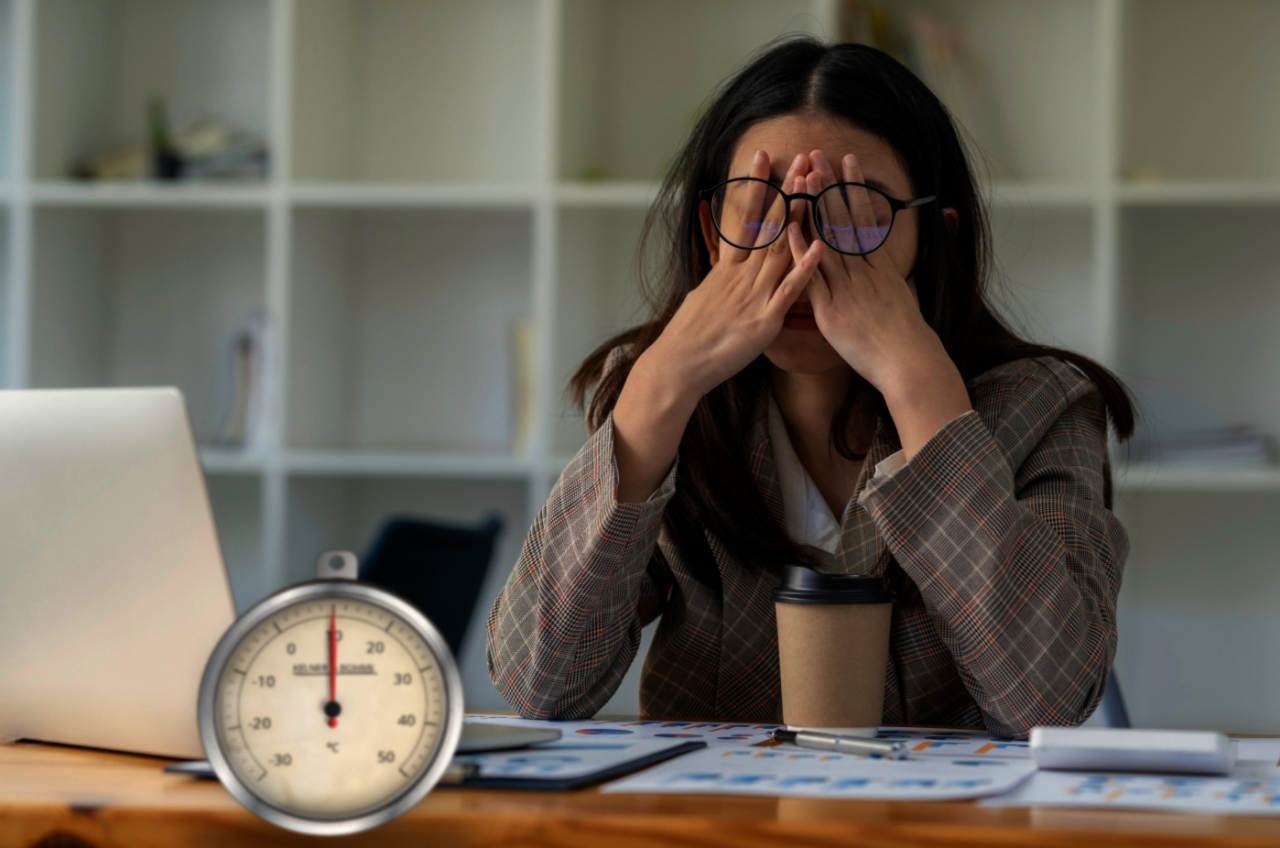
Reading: 10; °C
